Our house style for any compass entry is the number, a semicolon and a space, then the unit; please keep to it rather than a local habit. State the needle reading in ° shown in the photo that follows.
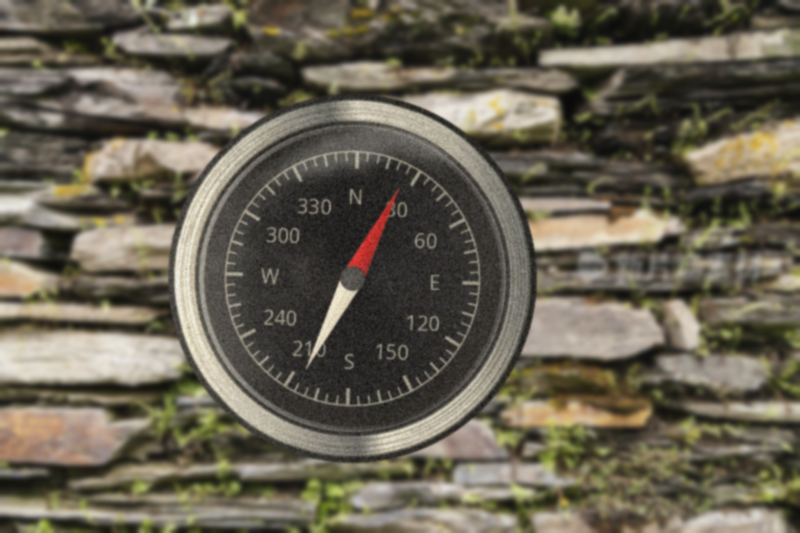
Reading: 25; °
